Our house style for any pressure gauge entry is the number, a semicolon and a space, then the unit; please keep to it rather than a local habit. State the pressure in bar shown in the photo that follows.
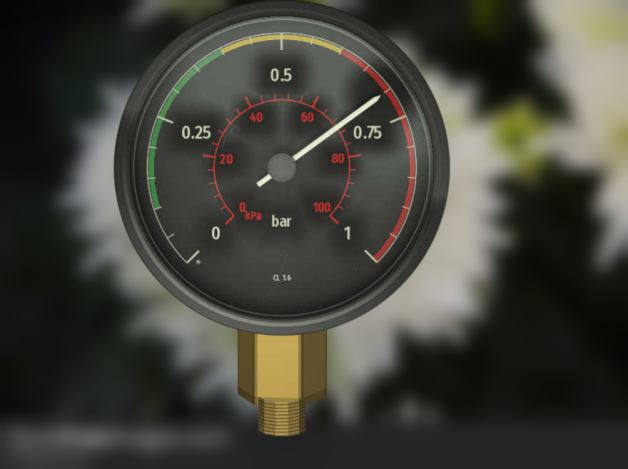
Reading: 0.7; bar
